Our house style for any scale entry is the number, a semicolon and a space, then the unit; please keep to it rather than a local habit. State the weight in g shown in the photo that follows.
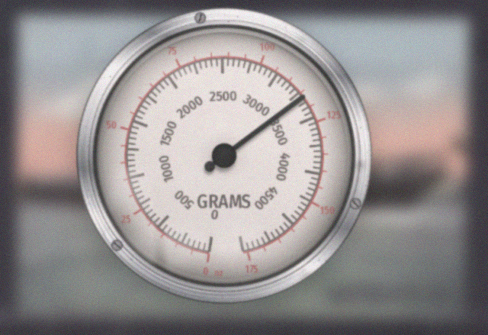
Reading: 3300; g
